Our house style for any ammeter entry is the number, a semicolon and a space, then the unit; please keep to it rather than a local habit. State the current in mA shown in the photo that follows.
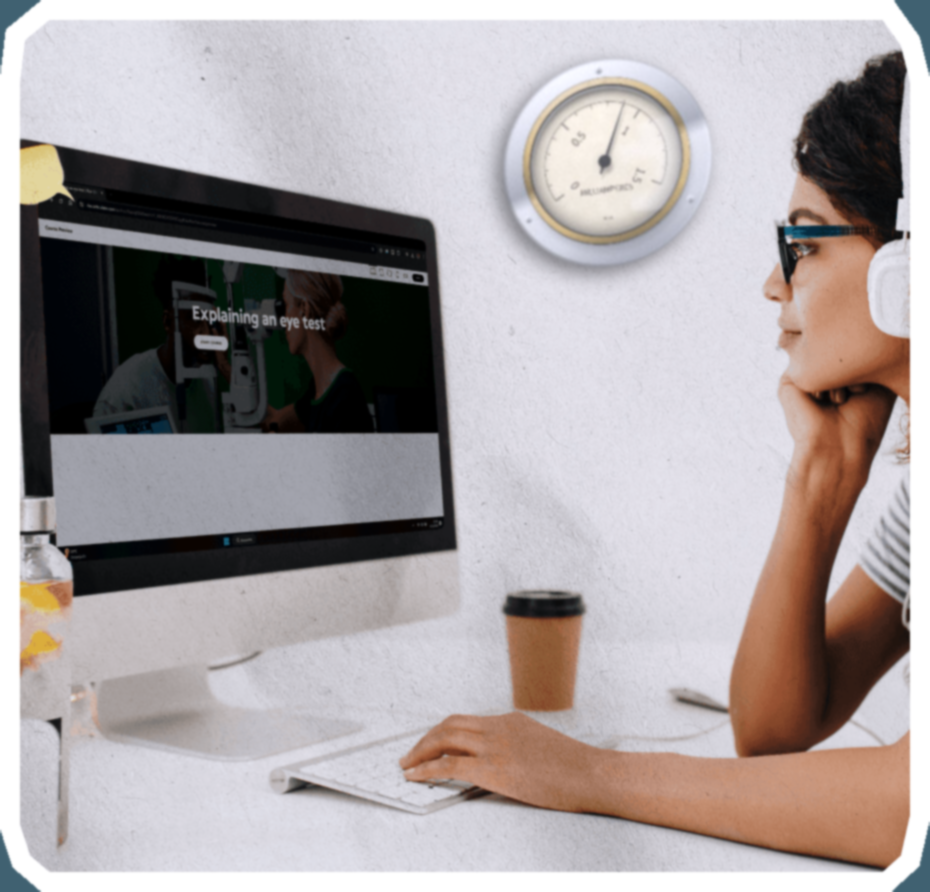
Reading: 0.9; mA
